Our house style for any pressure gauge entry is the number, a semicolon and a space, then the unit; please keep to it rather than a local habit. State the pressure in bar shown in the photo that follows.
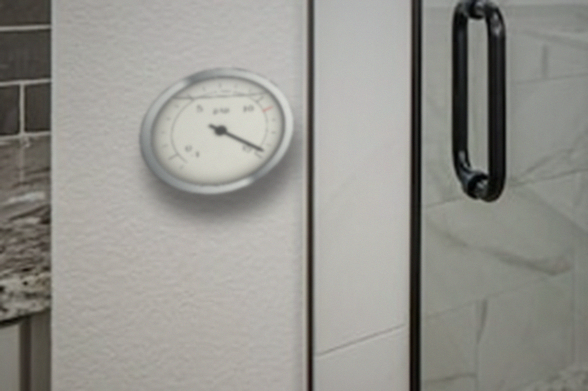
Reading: 14.5; bar
